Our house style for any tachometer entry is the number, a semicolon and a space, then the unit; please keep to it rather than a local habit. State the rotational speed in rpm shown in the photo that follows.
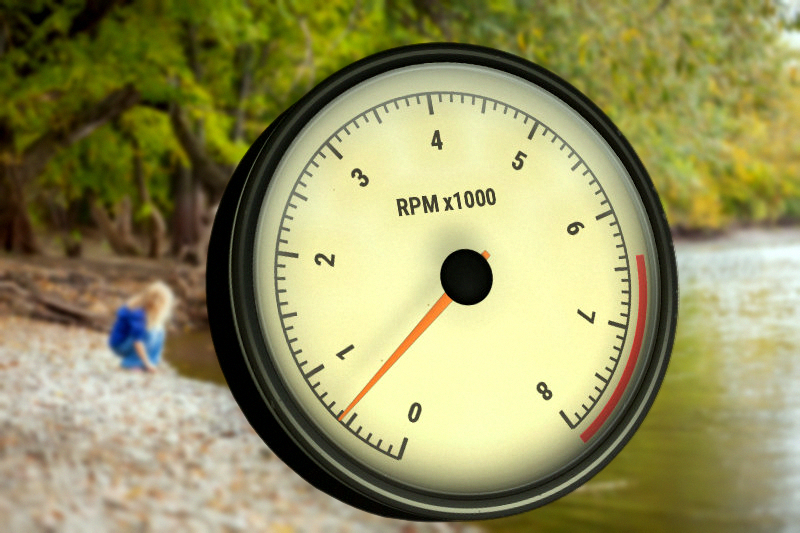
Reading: 600; rpm
